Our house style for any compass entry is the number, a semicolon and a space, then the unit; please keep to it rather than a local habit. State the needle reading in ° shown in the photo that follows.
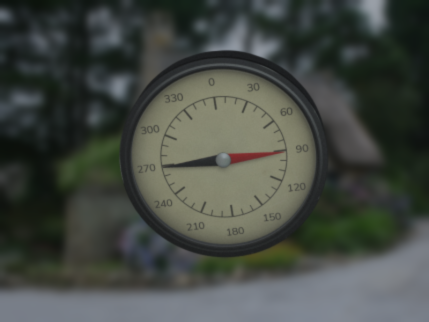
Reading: 90; °
